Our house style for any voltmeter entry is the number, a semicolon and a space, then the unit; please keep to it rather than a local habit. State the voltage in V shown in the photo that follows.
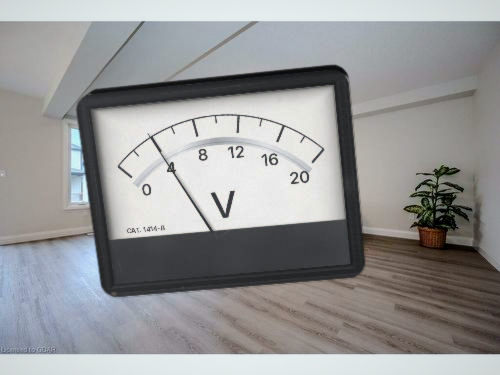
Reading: 4; V
